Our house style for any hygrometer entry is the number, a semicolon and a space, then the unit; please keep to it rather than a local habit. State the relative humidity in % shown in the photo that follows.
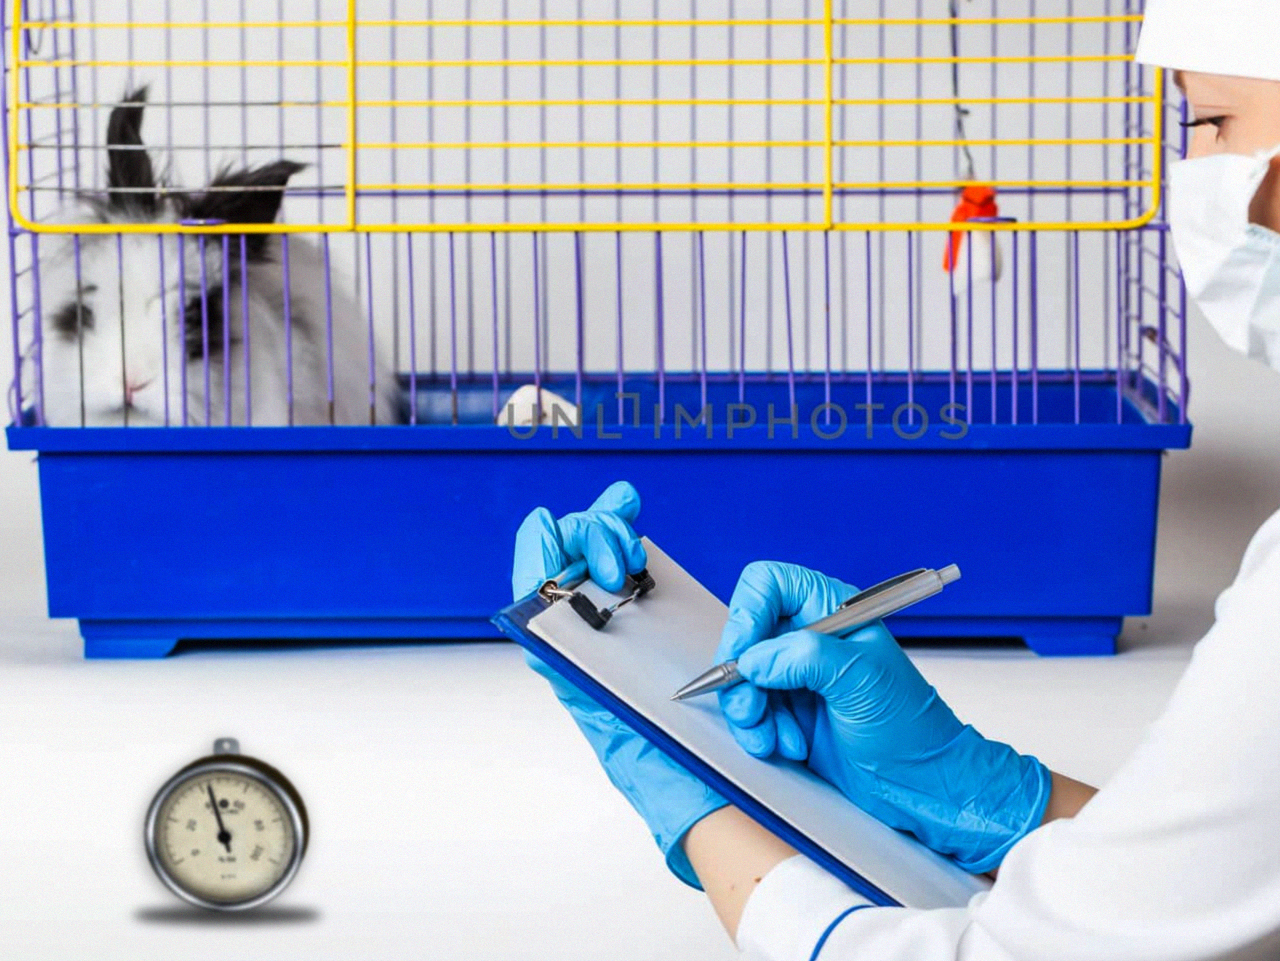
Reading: 44; %
